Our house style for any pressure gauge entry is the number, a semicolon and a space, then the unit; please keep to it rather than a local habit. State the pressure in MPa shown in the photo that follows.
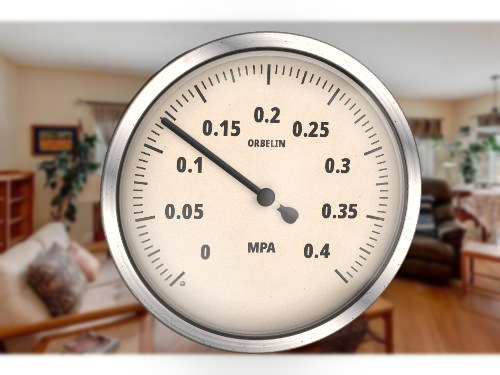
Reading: 0.12; MPa
